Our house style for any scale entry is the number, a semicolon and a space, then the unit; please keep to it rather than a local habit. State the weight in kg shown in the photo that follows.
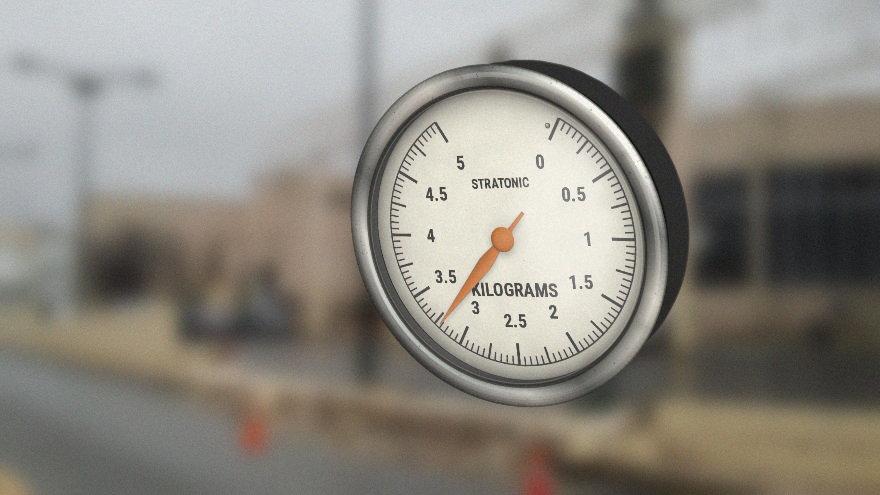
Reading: 3.2; kg
